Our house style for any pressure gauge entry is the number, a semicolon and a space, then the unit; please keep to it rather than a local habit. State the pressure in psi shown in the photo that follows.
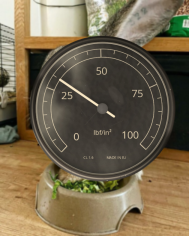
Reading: 30; psi
